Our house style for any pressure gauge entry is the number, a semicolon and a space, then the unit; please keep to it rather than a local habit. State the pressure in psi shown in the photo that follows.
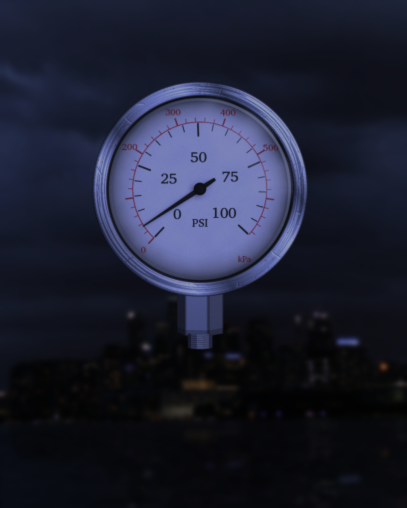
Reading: 5; psi
